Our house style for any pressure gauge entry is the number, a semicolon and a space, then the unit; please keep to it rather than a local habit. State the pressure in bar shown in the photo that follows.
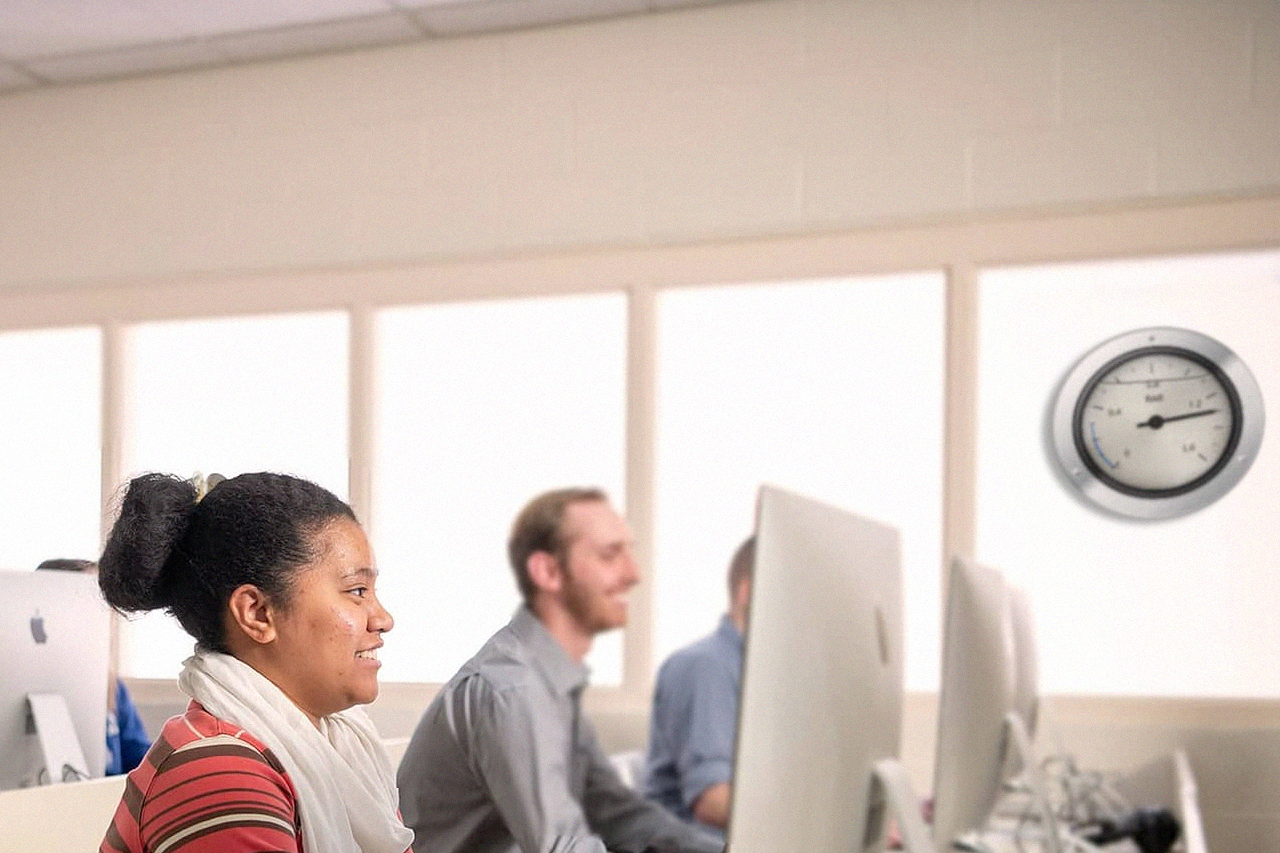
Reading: 1.3; bar
